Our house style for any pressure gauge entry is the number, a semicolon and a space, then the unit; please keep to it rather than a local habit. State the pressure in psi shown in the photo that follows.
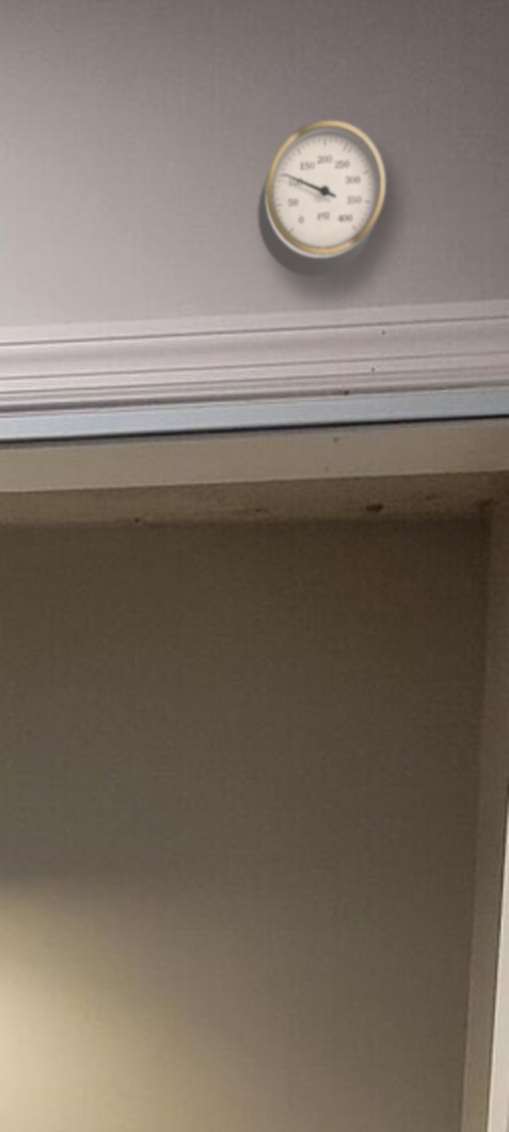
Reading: 100; psi
